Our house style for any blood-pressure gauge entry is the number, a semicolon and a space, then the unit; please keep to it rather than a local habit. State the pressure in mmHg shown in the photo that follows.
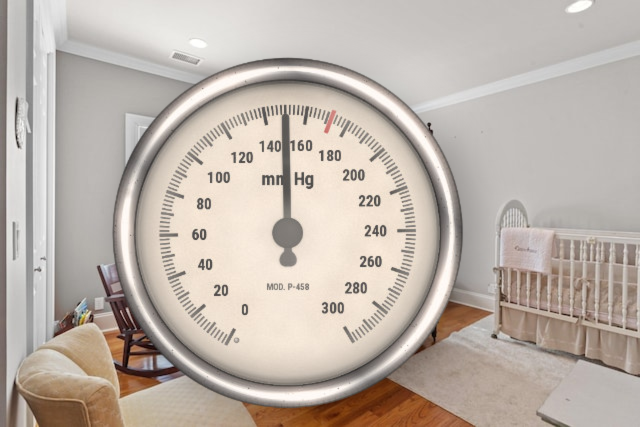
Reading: 150; mmHg
